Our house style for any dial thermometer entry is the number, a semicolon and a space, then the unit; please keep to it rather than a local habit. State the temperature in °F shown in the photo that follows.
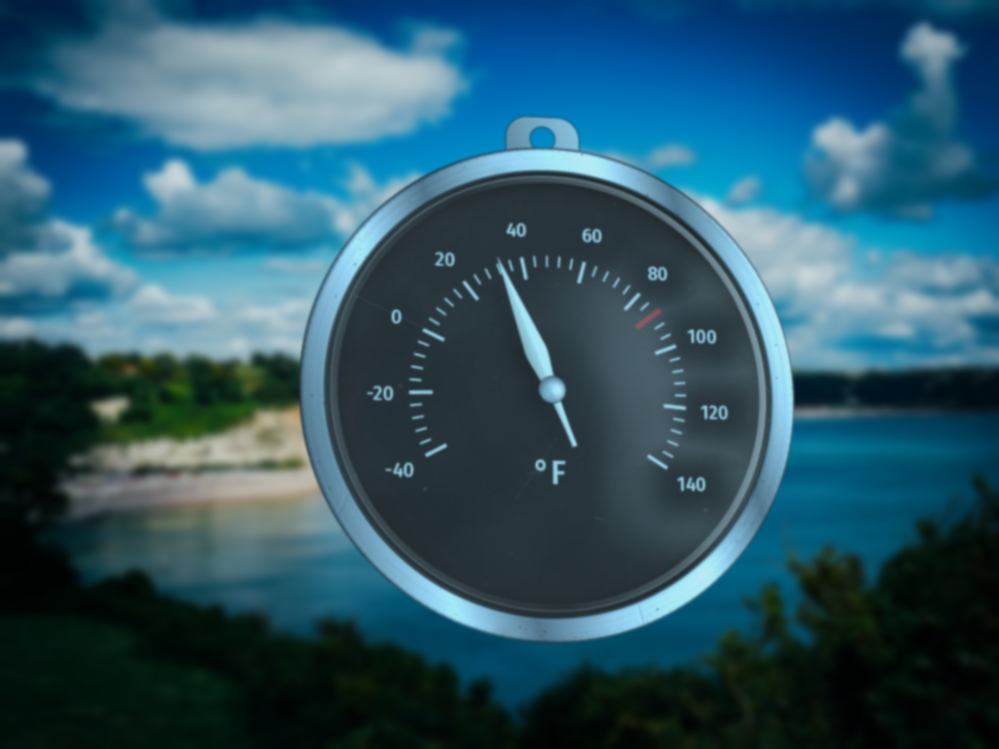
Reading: 32; °F
